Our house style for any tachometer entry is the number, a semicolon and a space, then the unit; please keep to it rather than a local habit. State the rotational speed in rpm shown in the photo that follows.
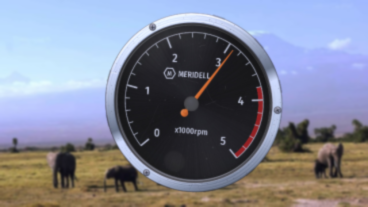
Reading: 3100; rpm
